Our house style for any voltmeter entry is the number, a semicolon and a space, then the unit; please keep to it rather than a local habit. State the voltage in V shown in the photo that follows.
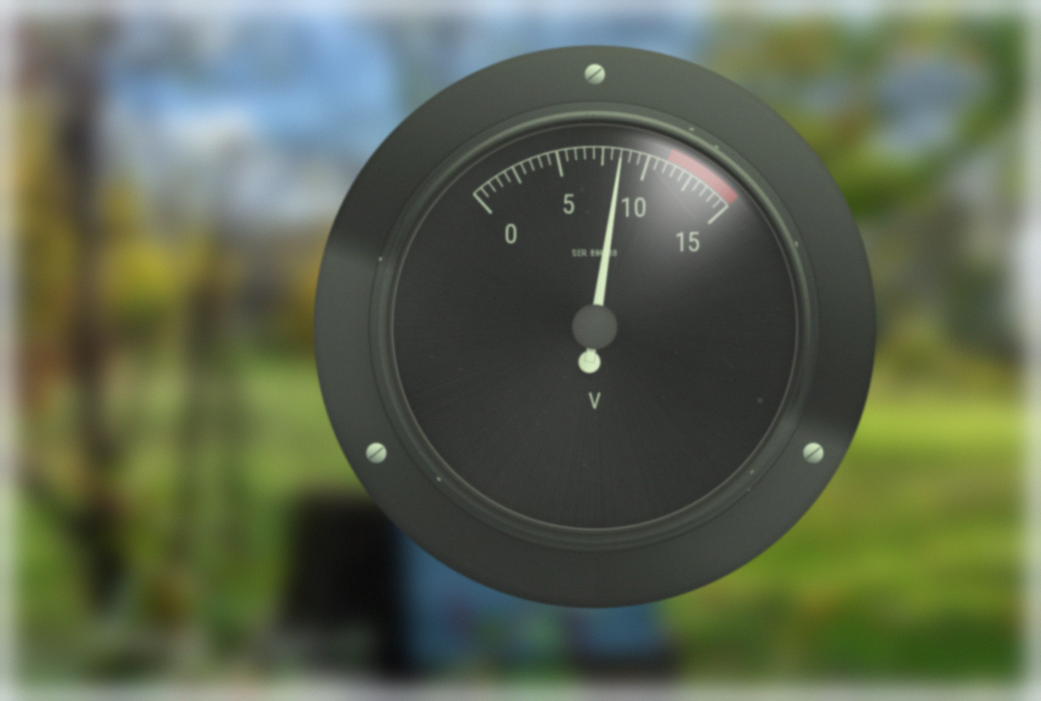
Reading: 8.5; V
